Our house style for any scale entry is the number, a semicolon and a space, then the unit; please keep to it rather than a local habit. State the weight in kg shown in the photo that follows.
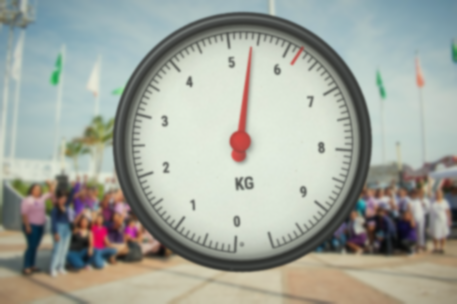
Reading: 5.4; kg
